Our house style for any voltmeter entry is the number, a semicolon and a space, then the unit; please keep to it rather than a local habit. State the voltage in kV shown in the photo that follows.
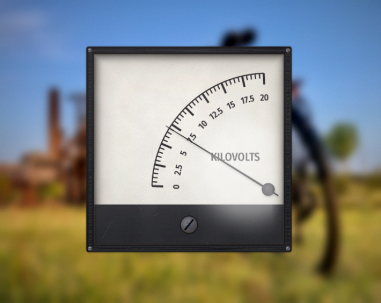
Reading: 7; kV
